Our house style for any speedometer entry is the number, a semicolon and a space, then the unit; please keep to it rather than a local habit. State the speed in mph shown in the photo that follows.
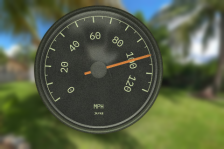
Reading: 100; mph
